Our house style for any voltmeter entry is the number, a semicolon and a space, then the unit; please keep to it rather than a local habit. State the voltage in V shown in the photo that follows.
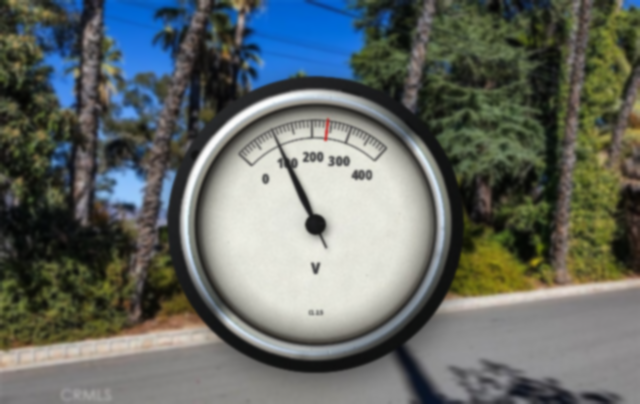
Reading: 100; V
